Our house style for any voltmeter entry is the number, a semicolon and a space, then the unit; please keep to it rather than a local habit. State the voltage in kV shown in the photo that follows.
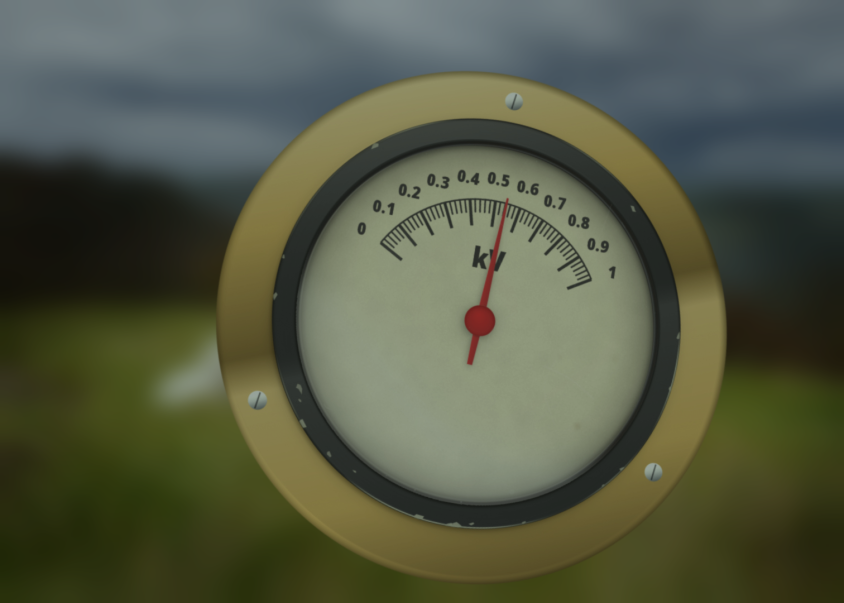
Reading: 0.54; kV
